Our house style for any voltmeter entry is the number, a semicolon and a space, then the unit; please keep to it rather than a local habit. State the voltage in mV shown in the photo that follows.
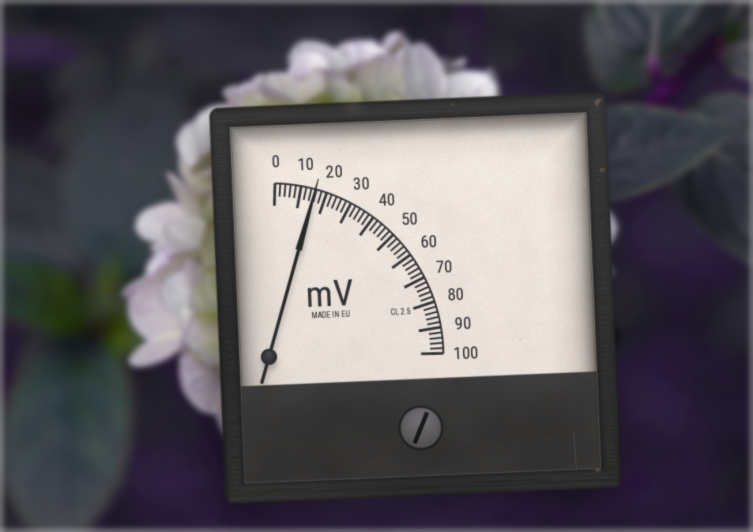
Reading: 16; mV
